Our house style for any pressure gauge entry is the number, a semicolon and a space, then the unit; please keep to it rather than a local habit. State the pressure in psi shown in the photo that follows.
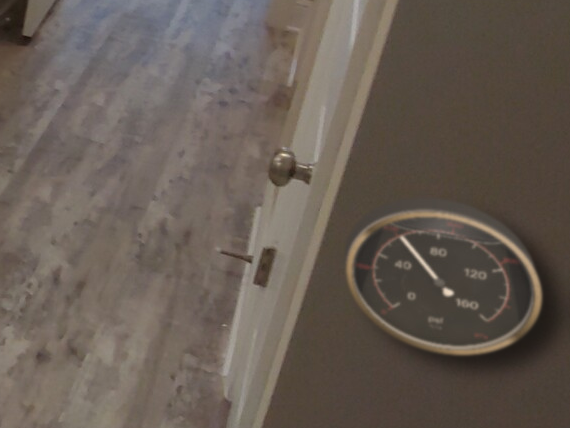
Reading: 60; psi
